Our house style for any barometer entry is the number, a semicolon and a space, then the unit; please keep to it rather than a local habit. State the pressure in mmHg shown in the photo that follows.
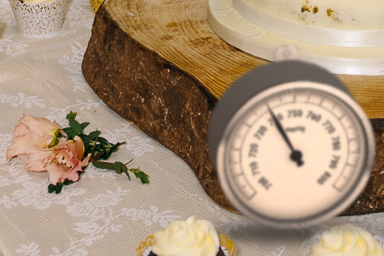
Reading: 740; mmHg
